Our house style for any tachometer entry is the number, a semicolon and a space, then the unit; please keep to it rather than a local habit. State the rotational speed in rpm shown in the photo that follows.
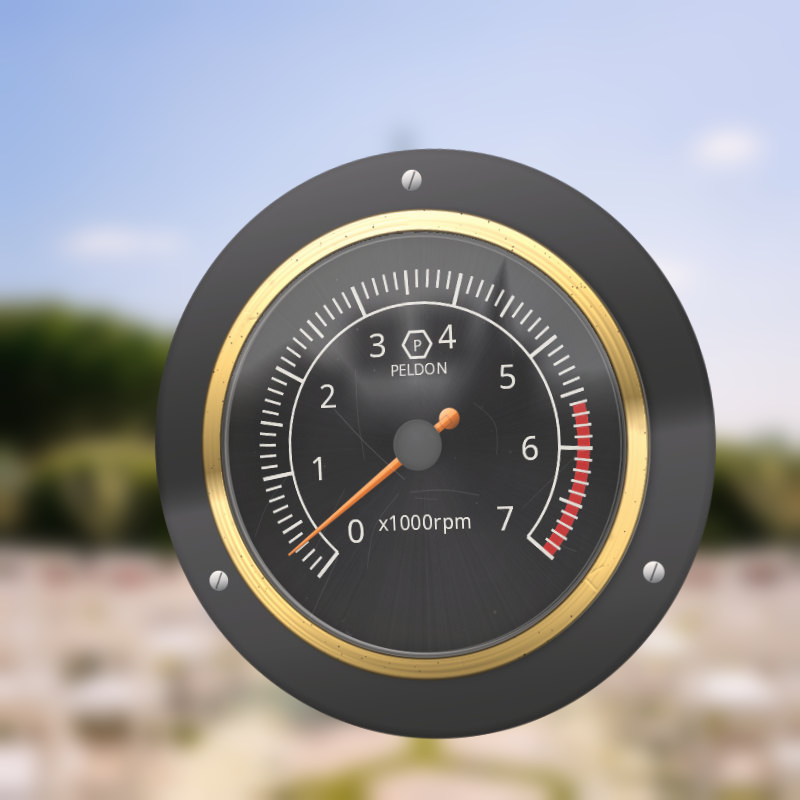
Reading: 300; rpm
